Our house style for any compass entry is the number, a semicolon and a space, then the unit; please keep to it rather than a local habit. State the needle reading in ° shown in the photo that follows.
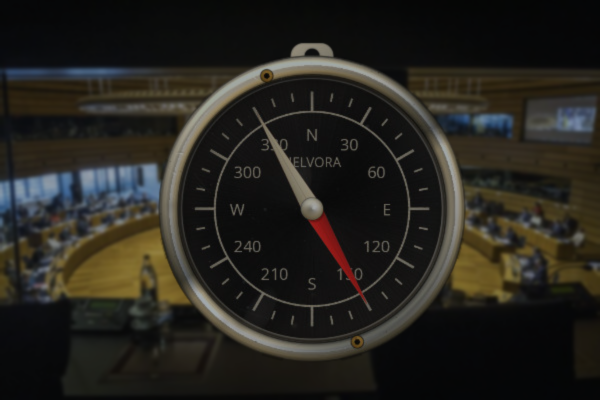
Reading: 150; °
